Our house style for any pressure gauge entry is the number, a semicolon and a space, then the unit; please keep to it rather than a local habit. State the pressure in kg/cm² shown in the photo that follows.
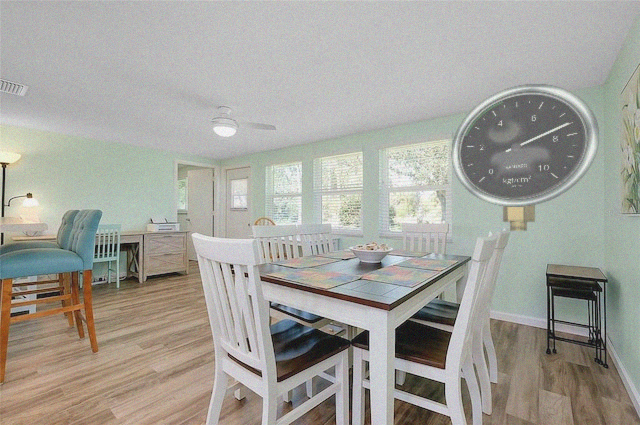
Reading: 7.5; kg/cm²
